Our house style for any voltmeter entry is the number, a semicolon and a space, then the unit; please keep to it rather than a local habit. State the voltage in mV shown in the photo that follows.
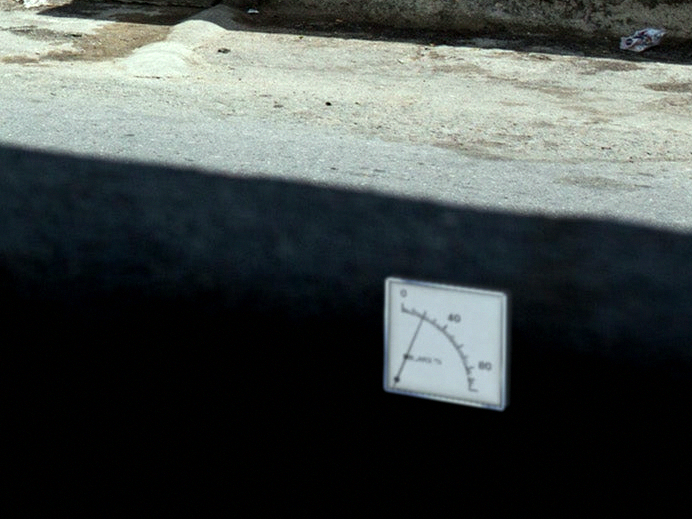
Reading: 20; mV
